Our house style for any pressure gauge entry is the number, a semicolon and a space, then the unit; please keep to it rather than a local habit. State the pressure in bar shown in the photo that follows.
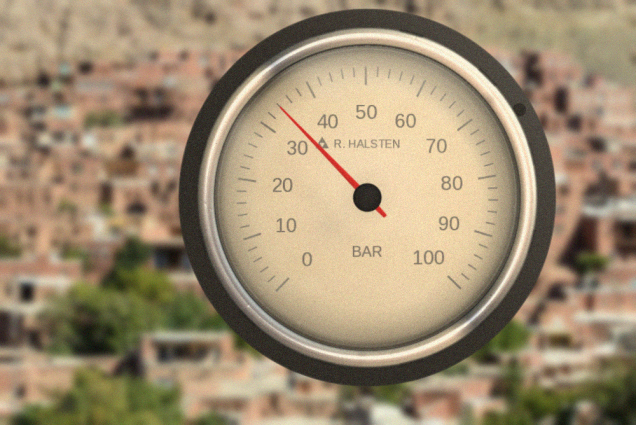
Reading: 34; bar
